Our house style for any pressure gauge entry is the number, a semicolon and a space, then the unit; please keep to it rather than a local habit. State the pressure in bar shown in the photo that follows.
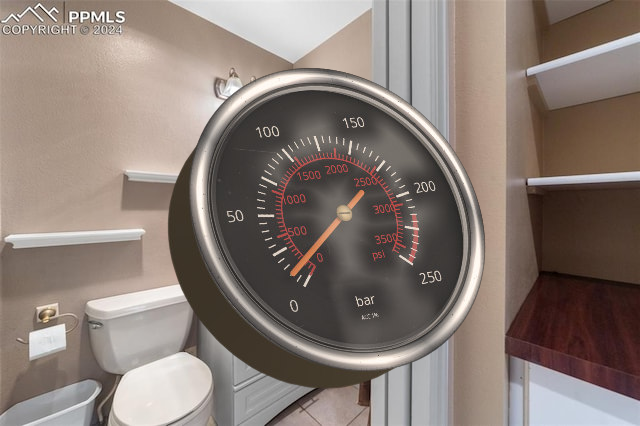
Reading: 10; bar
